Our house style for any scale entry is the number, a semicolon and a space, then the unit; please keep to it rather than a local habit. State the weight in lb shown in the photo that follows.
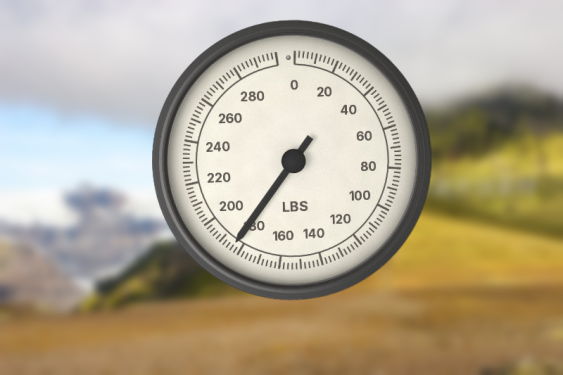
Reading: 184; lb
